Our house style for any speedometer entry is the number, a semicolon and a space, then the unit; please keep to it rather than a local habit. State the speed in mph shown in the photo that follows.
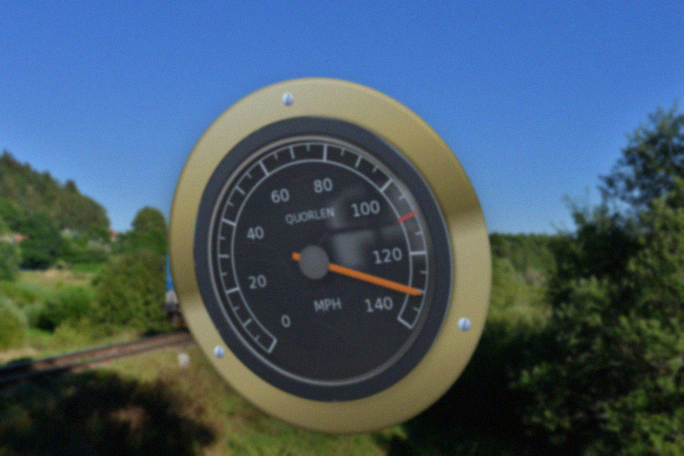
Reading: 130; mph
